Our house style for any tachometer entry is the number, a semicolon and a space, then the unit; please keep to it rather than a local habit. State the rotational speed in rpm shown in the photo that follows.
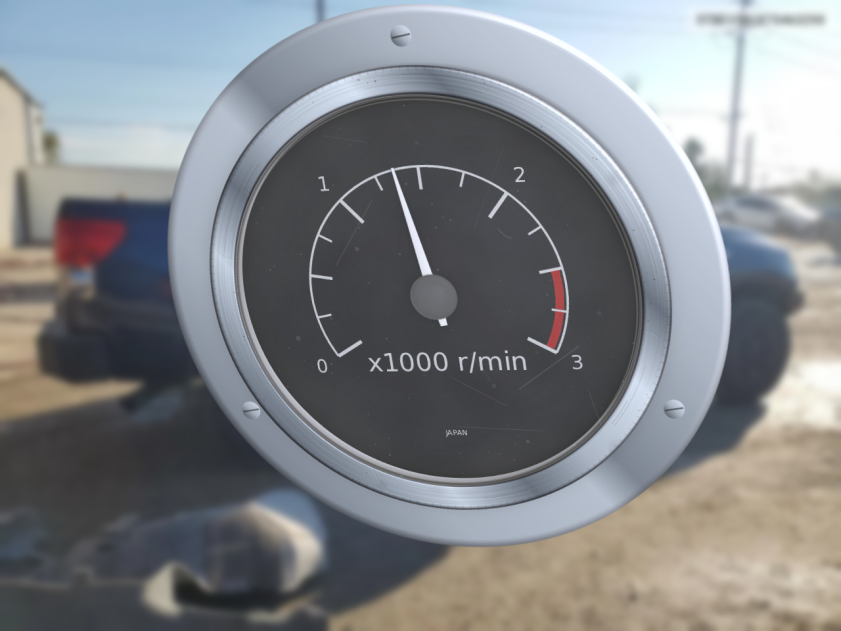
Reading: 1375; rpm
